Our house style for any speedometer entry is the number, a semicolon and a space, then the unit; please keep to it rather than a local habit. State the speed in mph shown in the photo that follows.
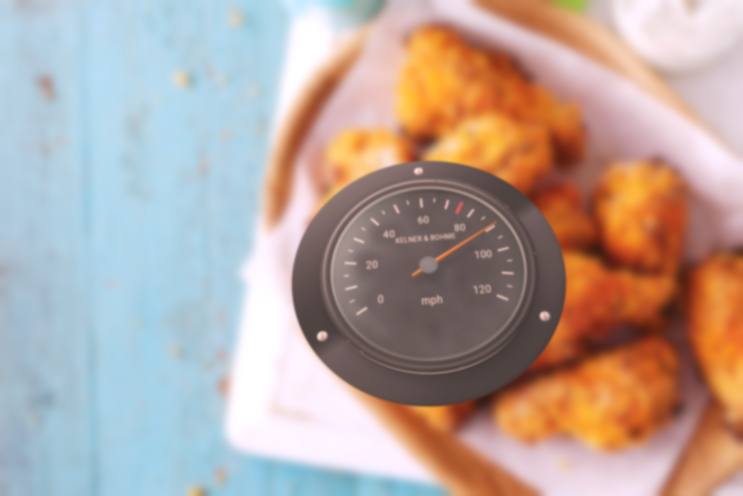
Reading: 90; mph
